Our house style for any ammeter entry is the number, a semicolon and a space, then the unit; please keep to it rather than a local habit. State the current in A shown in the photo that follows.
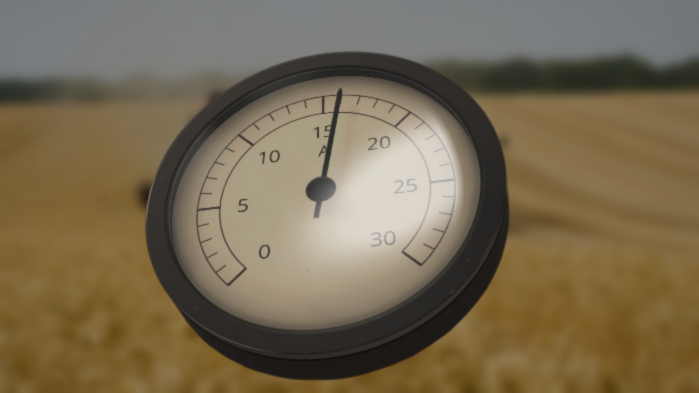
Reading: 16; A
